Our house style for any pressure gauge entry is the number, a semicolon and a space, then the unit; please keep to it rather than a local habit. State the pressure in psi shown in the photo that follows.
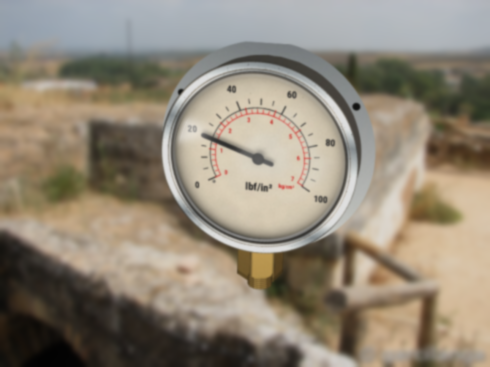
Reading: 20; psi
